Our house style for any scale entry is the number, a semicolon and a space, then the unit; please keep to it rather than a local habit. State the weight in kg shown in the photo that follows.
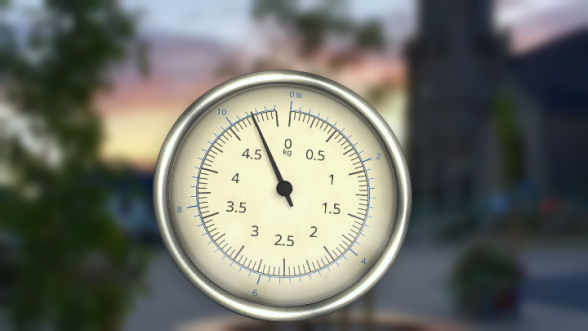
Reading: 4.75; kg
